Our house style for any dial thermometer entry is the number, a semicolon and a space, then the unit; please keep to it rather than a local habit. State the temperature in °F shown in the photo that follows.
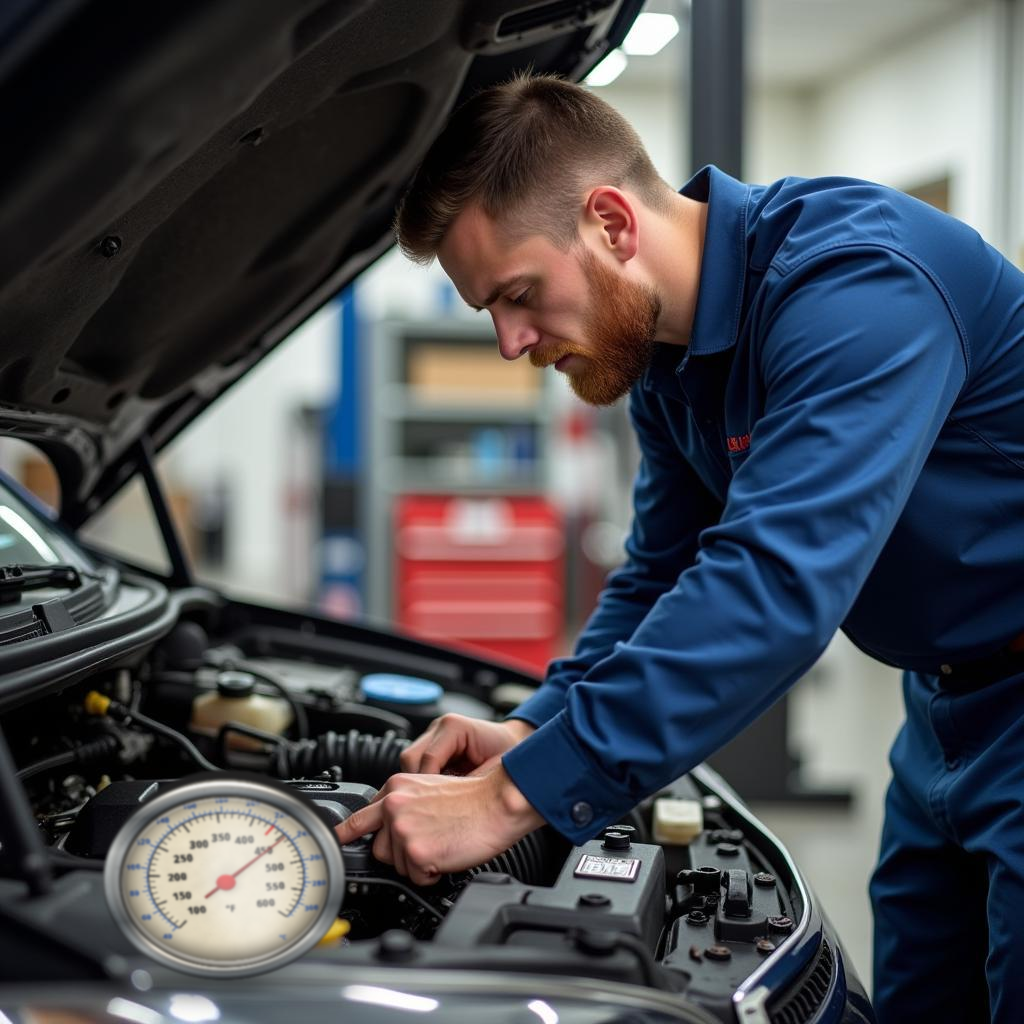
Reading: 450; °F
